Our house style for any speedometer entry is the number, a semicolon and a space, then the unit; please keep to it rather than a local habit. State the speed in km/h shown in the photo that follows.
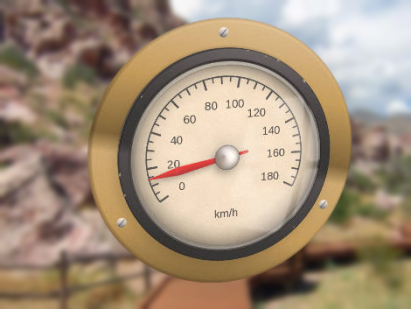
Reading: 15; km/h
